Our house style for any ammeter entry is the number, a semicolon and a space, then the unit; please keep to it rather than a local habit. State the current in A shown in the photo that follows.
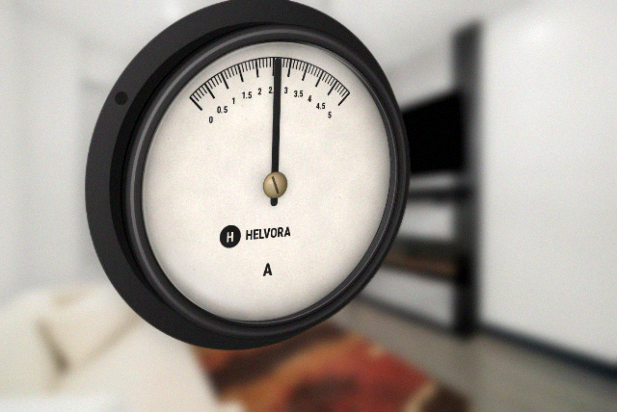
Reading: 2.5; A
